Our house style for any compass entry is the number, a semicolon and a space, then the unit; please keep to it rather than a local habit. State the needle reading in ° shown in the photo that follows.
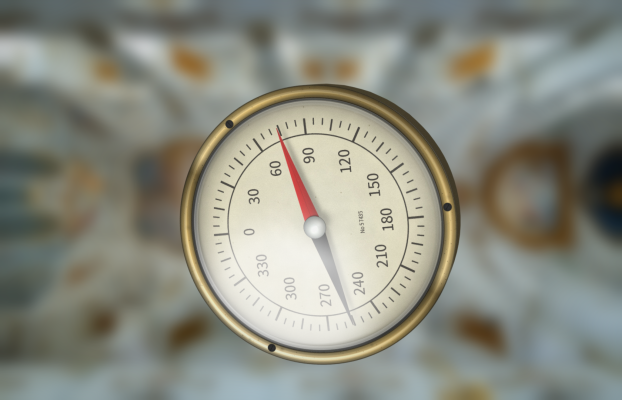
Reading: 75; °
